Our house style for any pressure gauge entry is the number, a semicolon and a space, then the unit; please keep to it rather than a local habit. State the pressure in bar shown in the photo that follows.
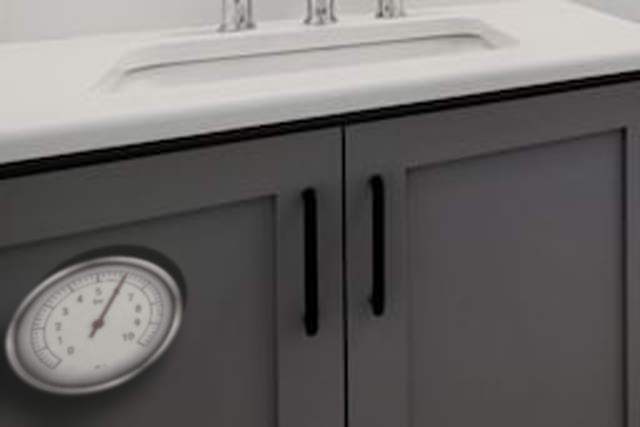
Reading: 6; bar
